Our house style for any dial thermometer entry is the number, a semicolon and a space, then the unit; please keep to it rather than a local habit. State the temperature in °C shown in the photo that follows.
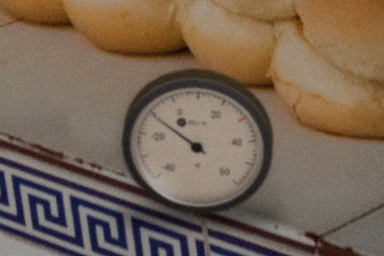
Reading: -10; °C
